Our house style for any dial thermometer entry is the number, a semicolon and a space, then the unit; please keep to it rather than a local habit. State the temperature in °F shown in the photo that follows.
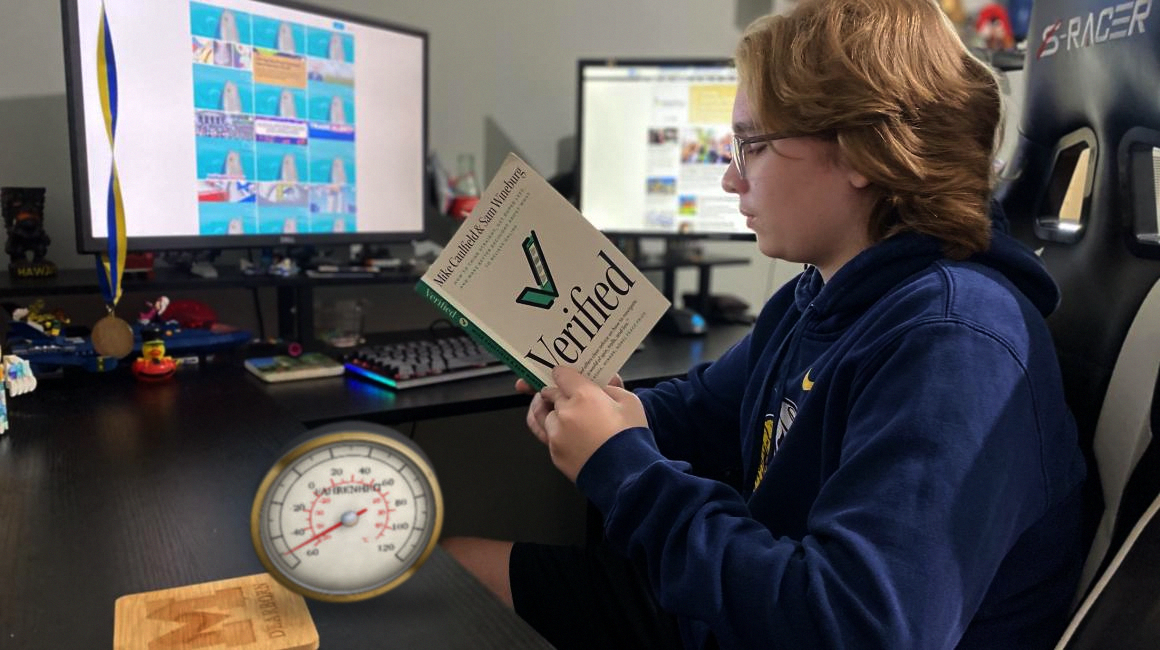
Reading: -50; °F
